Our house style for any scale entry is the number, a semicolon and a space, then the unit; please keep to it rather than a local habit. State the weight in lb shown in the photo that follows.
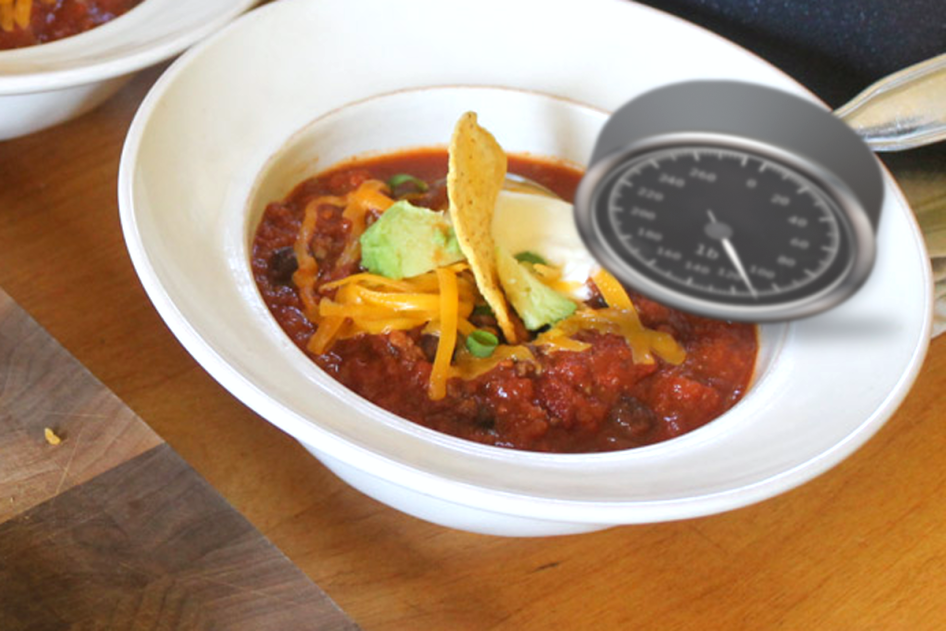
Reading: 110; lb
